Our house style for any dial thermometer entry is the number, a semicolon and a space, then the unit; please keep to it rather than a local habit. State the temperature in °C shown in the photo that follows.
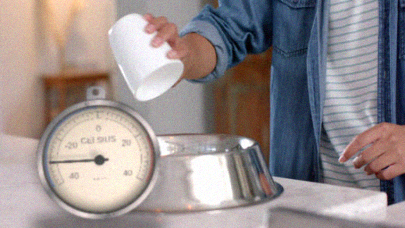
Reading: -30; °C
